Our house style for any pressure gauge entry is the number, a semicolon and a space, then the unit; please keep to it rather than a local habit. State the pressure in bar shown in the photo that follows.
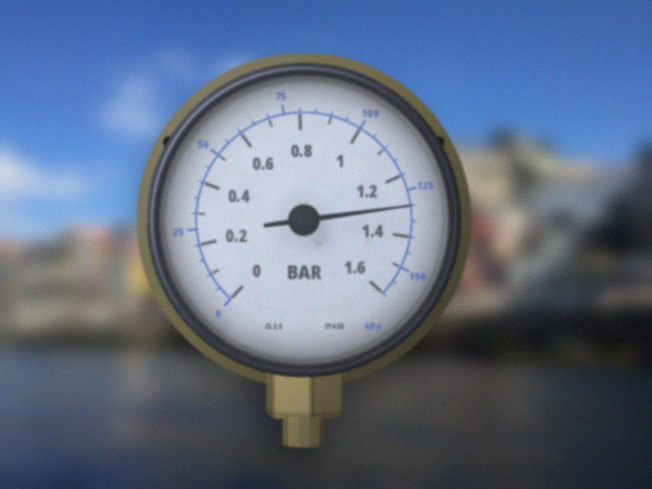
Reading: 1.3; bar
